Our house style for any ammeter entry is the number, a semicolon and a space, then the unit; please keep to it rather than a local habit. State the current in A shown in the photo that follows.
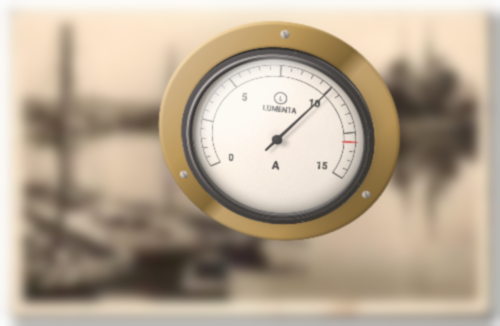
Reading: 10; A
